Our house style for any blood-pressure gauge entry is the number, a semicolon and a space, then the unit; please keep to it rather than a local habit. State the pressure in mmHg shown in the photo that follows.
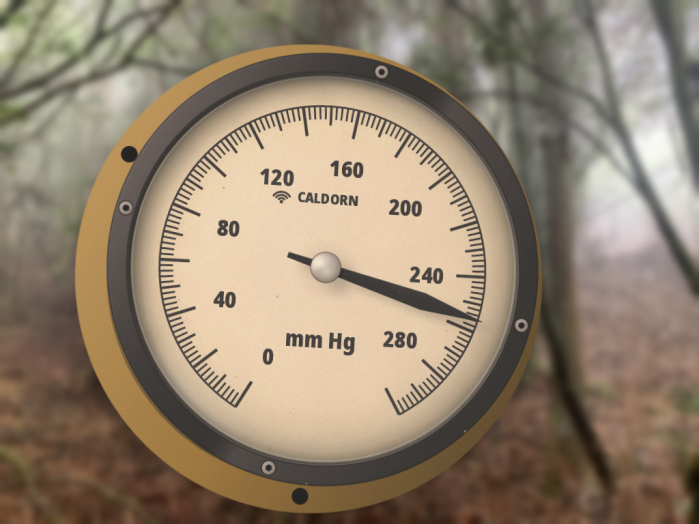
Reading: 256; mmHg
